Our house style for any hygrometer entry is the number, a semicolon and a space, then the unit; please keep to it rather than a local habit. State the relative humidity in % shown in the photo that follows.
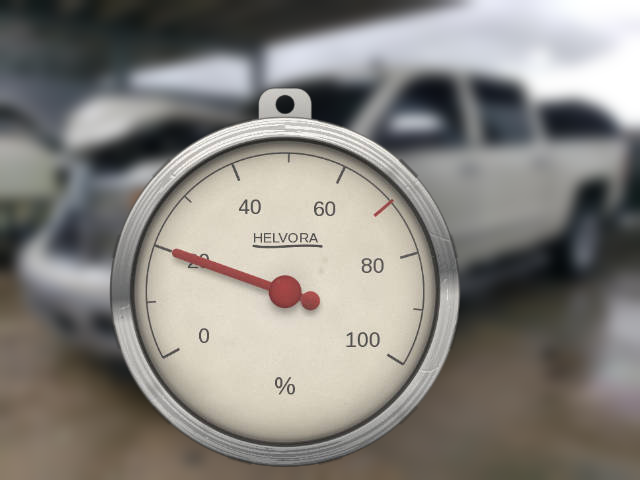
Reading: 20; %
